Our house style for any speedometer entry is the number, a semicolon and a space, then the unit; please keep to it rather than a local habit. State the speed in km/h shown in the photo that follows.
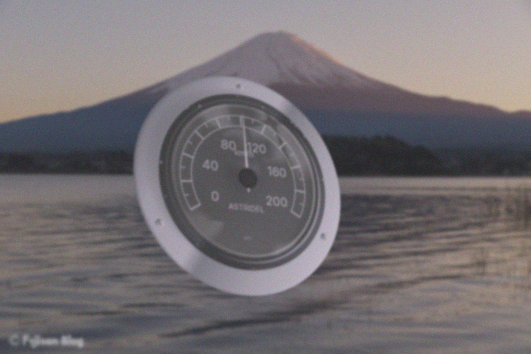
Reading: 100; km/h
